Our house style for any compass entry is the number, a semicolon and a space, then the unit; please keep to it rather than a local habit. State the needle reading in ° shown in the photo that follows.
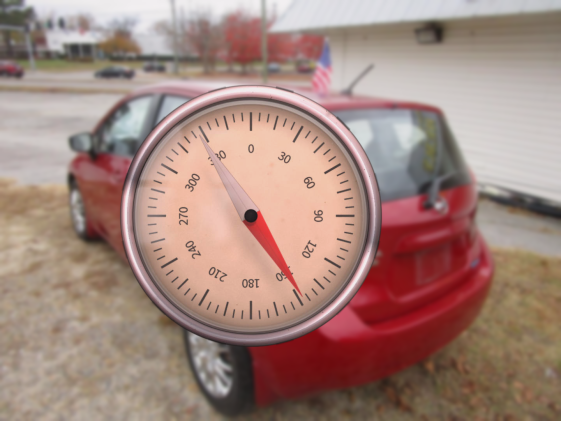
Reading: 147.5; °
